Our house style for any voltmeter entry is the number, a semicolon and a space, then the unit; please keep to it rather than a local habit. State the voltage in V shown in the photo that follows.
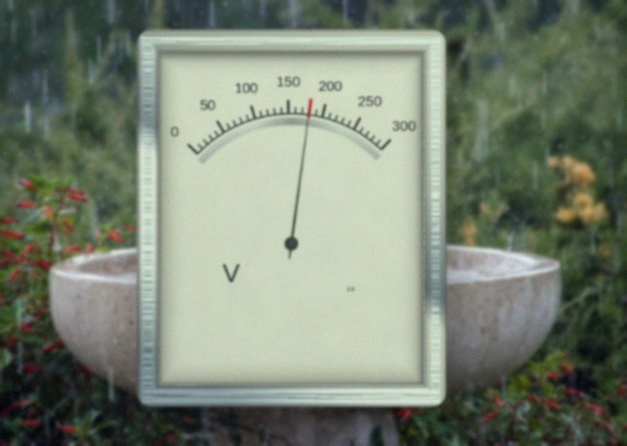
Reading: 180; V
